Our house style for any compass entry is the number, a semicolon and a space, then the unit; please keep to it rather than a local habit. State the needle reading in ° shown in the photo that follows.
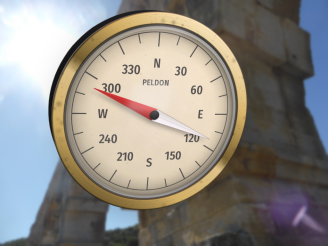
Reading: 292.5; °
